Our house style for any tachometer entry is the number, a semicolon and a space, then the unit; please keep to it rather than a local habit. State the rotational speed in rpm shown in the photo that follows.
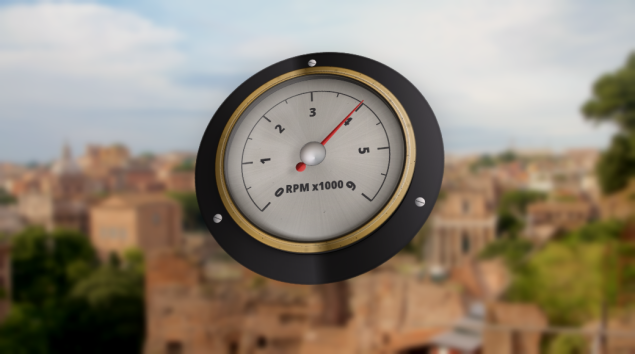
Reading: 4000; rpm
